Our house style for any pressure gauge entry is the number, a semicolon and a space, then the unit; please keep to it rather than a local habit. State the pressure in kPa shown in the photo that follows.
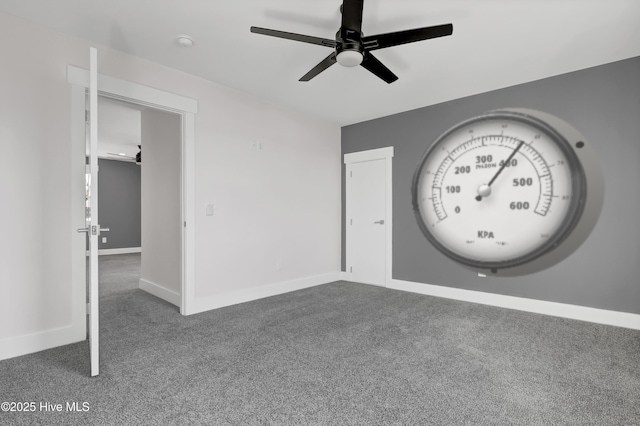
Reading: 400; kPa
